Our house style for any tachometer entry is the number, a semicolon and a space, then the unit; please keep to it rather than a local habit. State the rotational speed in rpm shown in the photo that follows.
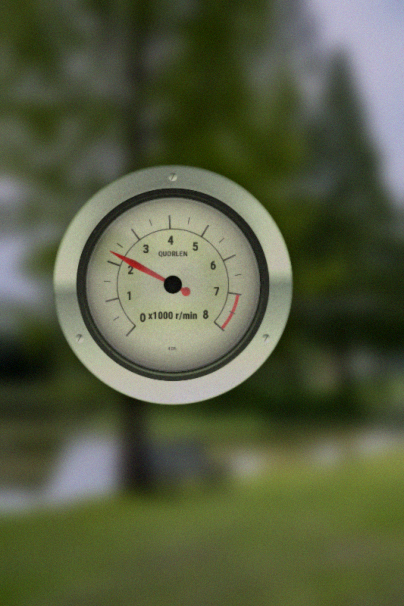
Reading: 2250; rpm
